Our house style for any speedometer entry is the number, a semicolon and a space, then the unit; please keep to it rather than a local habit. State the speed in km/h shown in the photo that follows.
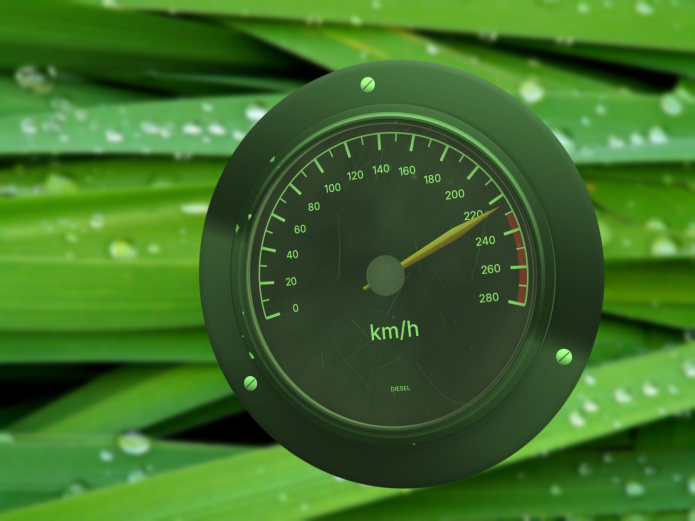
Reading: 225; km/h
